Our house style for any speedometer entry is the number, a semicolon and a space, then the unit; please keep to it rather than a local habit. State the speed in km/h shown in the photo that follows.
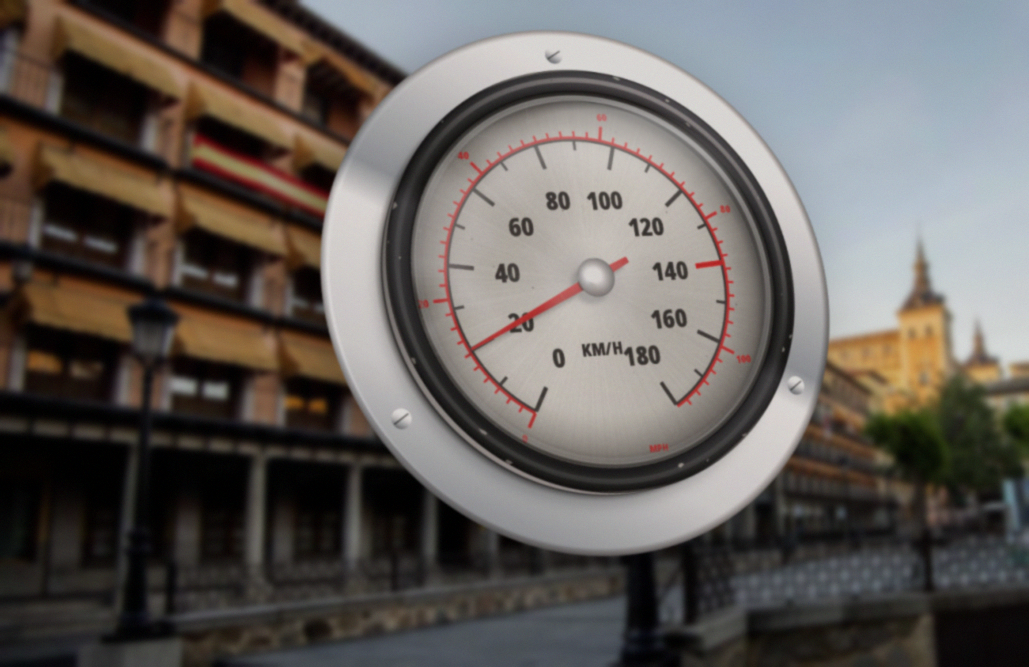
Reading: 20; km/h
